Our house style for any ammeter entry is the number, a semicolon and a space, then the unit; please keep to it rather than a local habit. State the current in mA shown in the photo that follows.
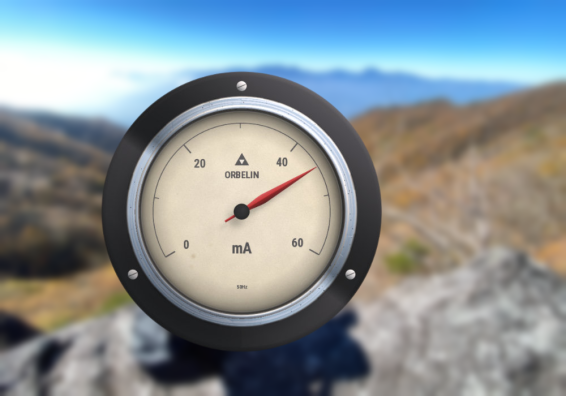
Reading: 45; mA
